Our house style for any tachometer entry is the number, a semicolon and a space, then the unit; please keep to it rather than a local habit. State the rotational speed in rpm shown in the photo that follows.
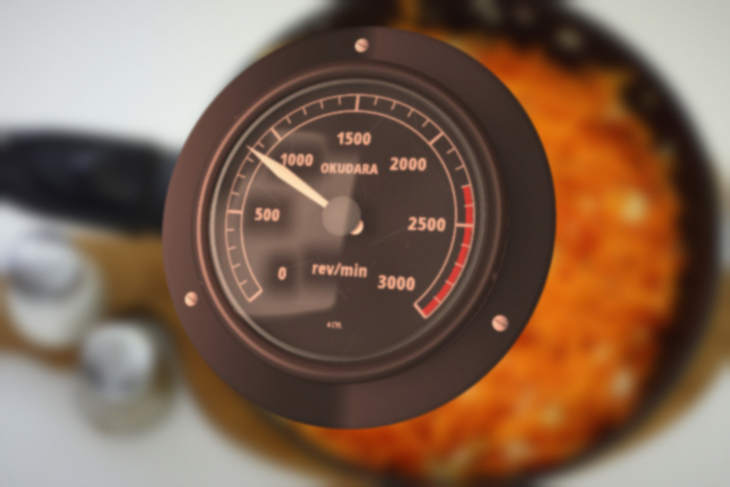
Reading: 850; rpm
